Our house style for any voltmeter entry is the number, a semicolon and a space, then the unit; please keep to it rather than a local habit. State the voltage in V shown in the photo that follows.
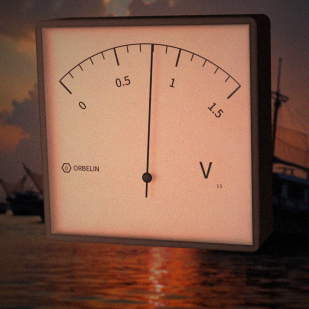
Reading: 0.8; V
